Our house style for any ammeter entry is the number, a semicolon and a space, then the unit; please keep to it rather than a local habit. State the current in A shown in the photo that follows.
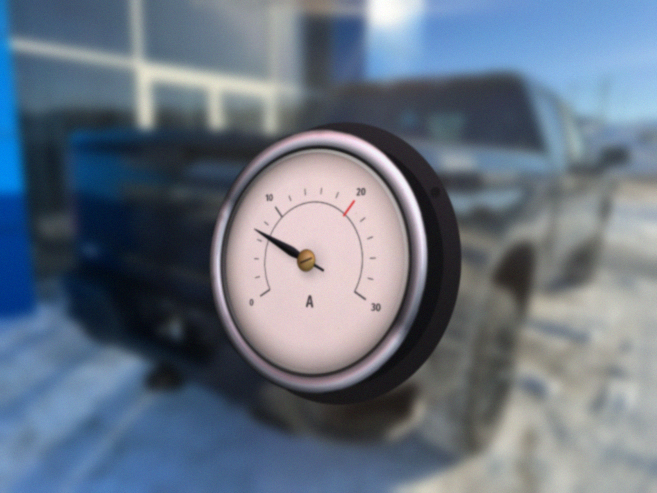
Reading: 7; A
